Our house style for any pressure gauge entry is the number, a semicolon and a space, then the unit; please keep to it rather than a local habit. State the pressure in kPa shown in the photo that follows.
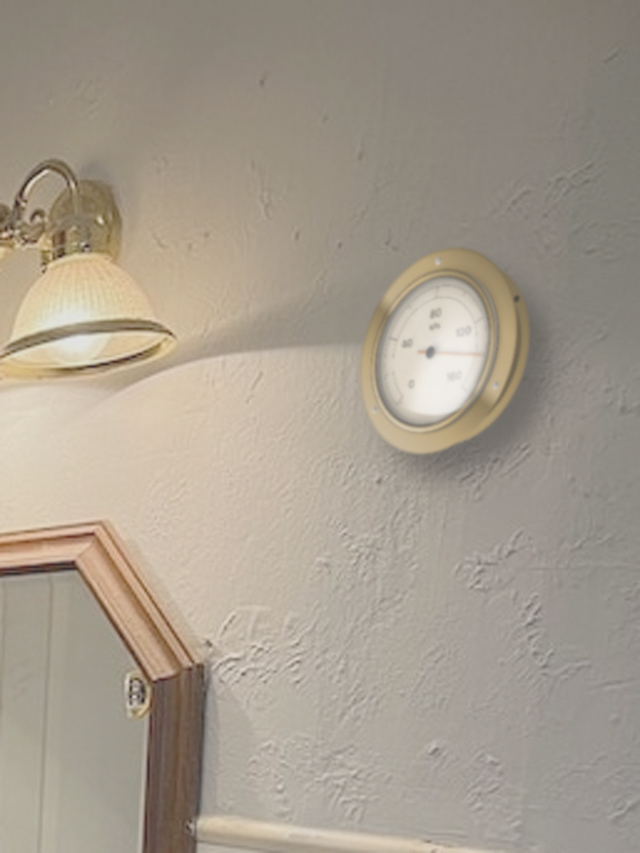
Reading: 140; kPa
